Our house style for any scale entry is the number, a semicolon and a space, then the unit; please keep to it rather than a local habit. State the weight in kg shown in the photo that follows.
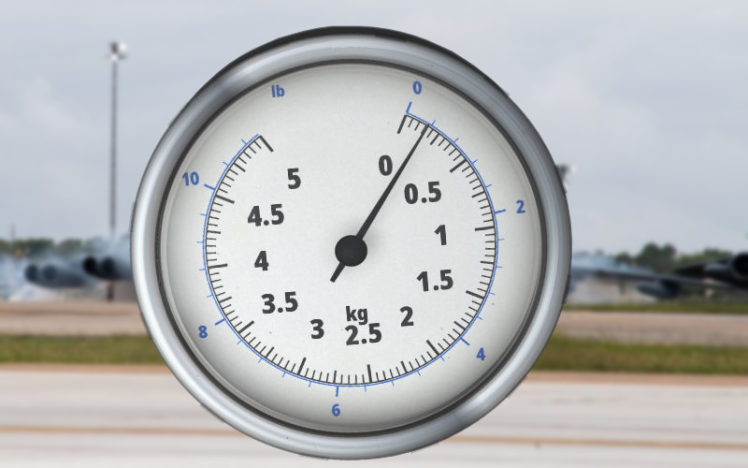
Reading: 0.15; kg
